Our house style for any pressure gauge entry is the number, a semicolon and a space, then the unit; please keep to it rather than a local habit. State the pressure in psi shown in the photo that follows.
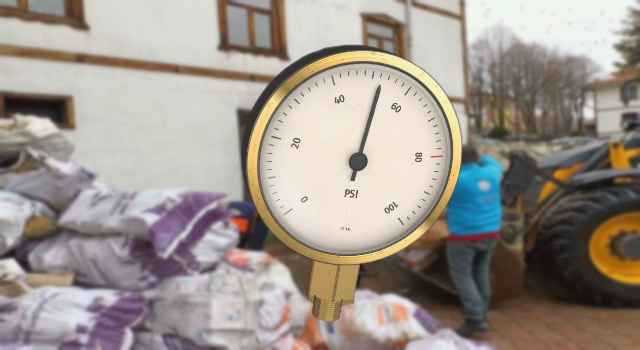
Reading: 52; psi
